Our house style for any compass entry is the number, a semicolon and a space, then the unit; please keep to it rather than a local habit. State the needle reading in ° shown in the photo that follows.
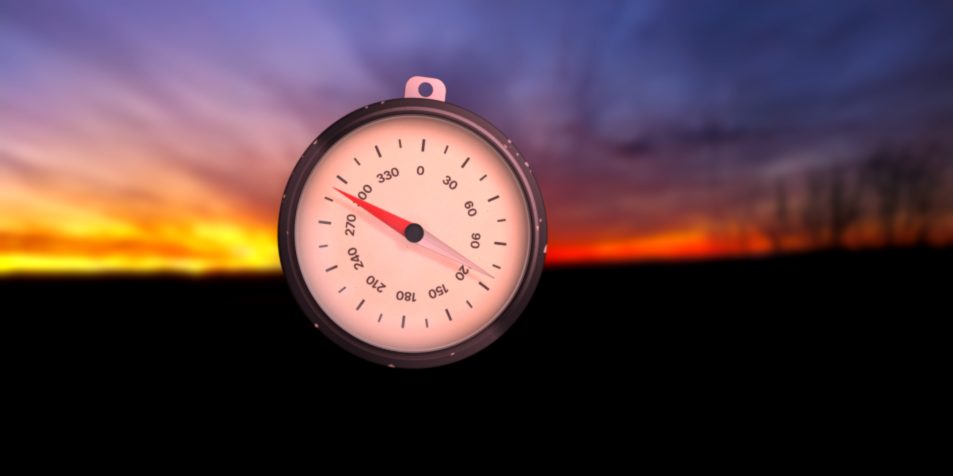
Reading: 292.5; °
